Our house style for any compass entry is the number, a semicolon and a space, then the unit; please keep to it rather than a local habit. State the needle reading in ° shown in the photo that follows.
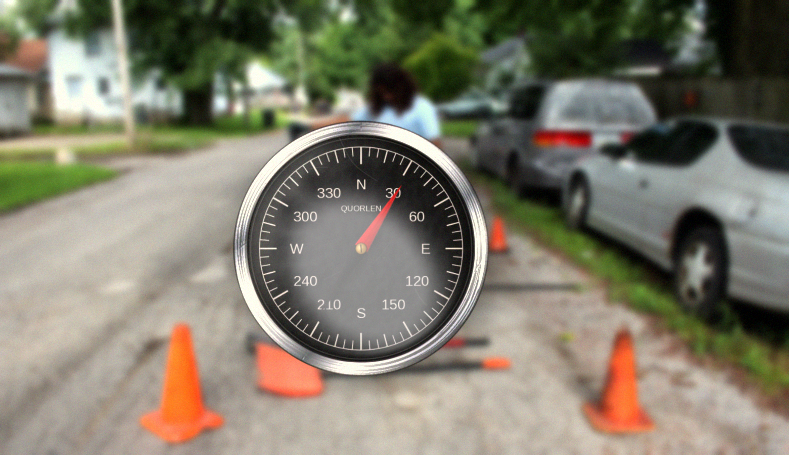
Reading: 32.5; °
